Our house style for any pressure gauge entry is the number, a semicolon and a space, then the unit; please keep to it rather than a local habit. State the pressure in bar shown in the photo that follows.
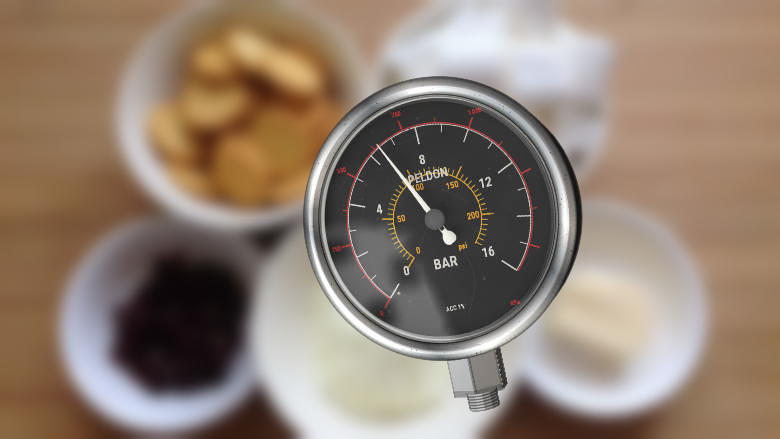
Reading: 6.5; bar
